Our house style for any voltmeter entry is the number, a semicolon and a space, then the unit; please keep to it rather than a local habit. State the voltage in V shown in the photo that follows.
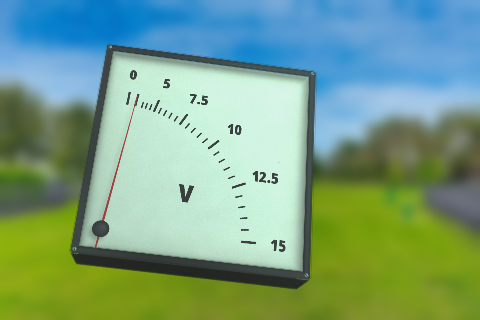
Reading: 2.5; V
